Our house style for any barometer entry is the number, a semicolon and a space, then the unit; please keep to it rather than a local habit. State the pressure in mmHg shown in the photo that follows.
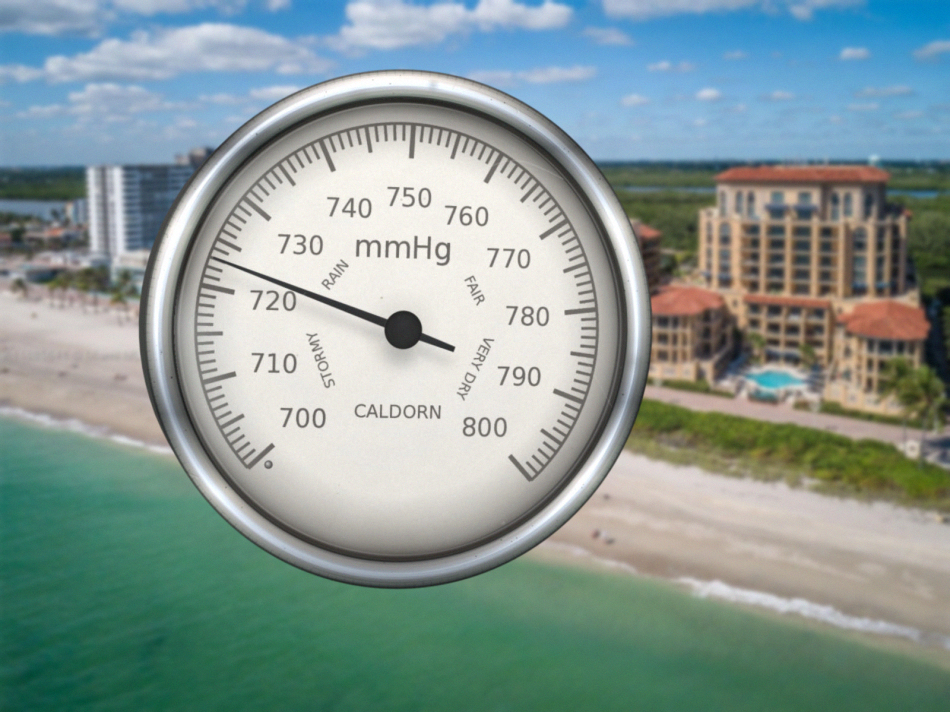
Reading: 723; mmHg
